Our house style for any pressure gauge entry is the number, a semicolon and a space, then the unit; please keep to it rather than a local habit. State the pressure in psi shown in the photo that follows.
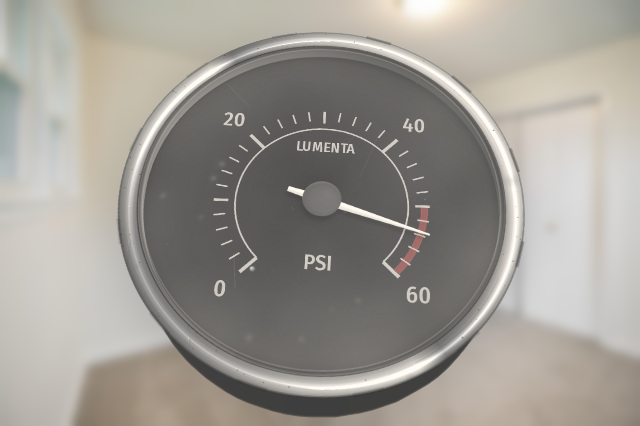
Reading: 54; psi
